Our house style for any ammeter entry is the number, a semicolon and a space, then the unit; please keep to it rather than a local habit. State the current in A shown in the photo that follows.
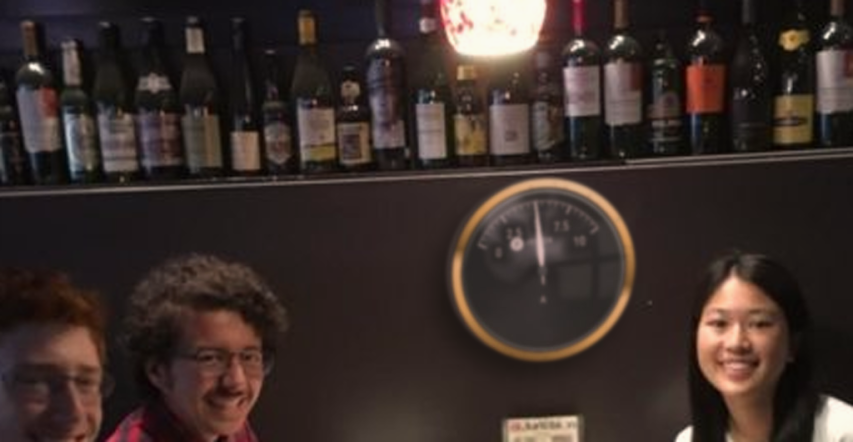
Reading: 5; A
